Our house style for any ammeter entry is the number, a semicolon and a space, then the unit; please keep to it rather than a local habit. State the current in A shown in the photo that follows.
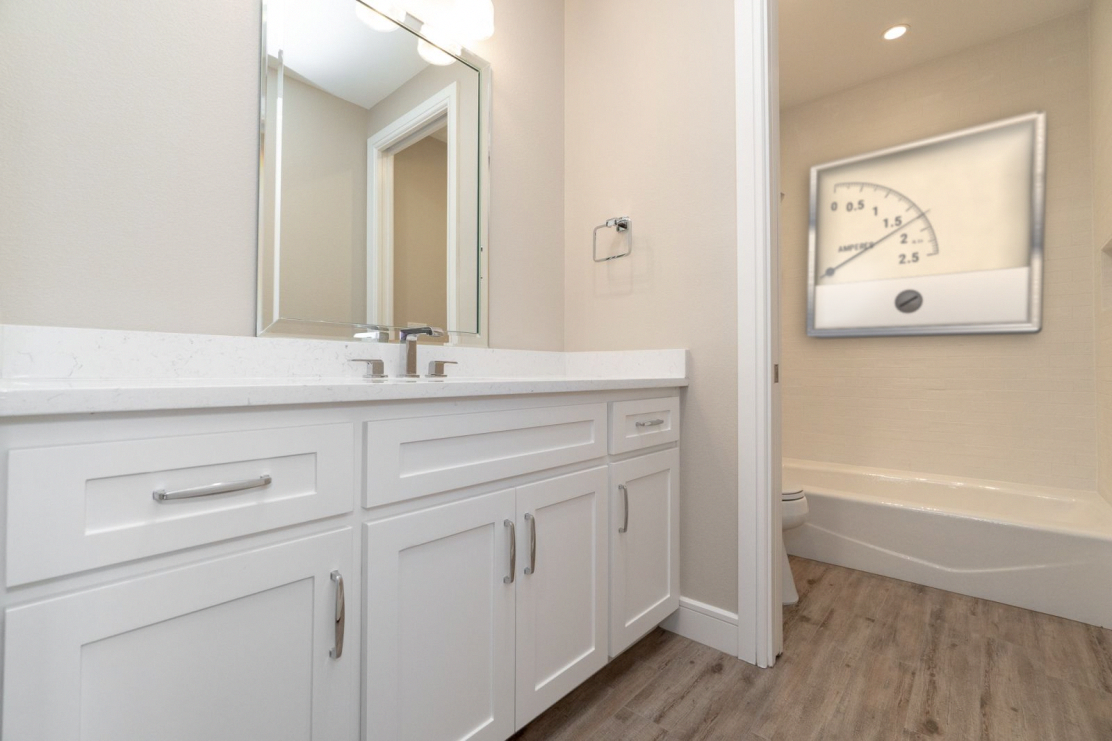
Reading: 1.75; A
